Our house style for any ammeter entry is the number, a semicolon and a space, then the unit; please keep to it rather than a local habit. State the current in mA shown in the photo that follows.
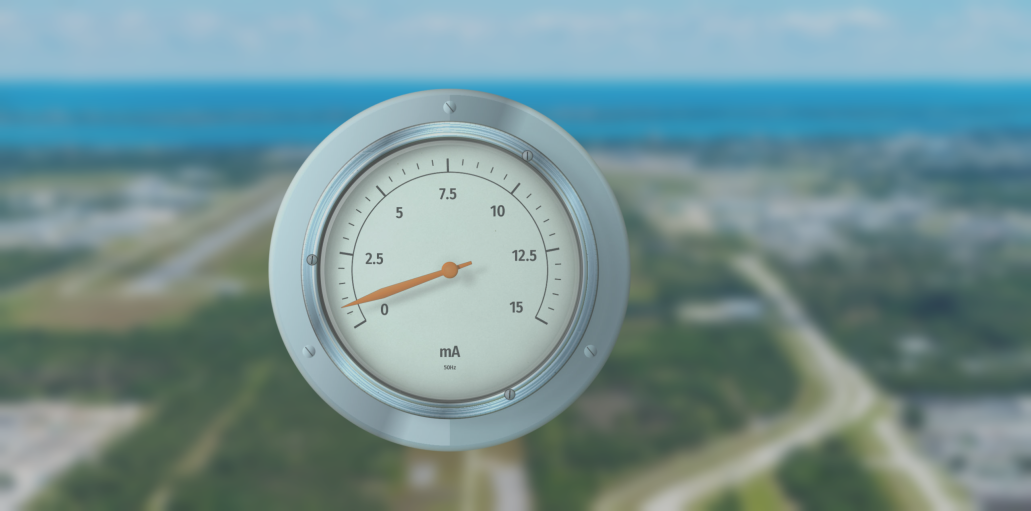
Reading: 0.75; mA
